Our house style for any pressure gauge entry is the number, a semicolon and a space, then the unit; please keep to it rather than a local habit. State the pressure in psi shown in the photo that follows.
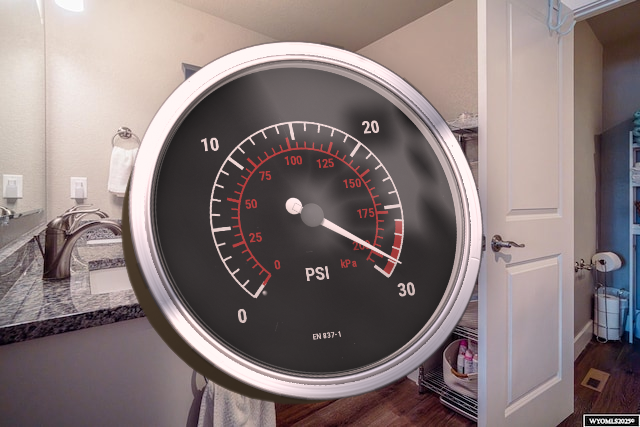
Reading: 29; psi
